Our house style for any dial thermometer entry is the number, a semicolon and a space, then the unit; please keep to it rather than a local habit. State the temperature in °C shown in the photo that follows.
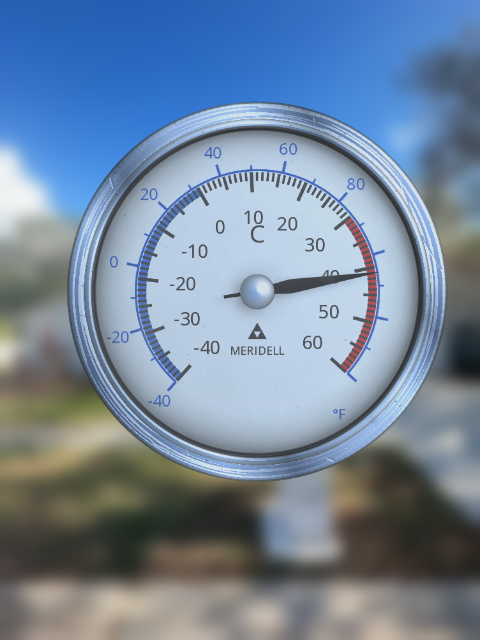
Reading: 41; °C
